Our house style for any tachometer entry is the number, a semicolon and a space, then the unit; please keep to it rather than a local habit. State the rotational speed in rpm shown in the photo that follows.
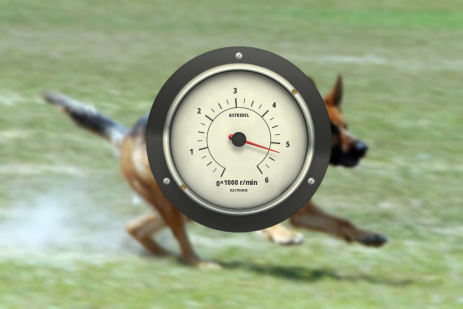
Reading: 5250; rpm
